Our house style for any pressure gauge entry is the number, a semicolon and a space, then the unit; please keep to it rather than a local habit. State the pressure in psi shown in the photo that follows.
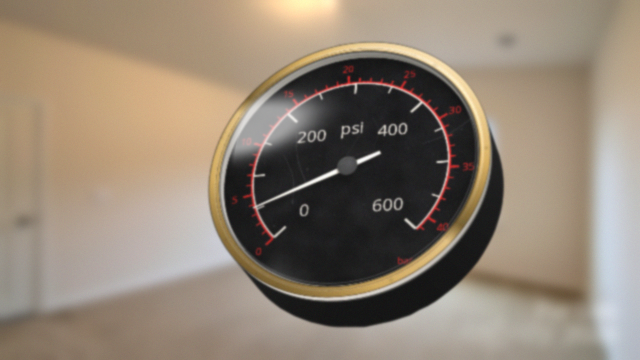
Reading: 50; psi
